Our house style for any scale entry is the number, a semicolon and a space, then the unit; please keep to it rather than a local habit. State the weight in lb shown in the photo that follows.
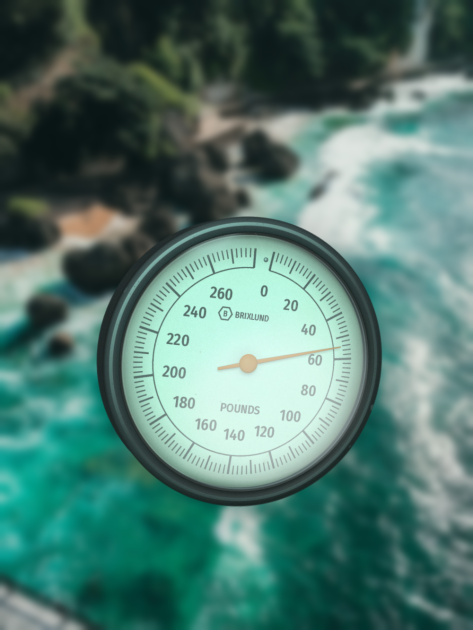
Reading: 54; lb
